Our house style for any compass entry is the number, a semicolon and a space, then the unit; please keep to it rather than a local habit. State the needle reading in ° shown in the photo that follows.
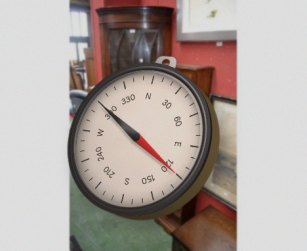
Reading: 120; °
